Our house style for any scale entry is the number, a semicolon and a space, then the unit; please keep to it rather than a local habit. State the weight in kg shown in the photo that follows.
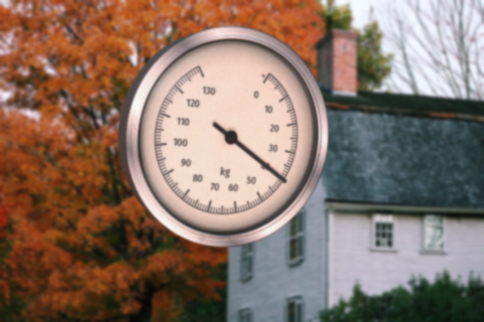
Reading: 40; kg
